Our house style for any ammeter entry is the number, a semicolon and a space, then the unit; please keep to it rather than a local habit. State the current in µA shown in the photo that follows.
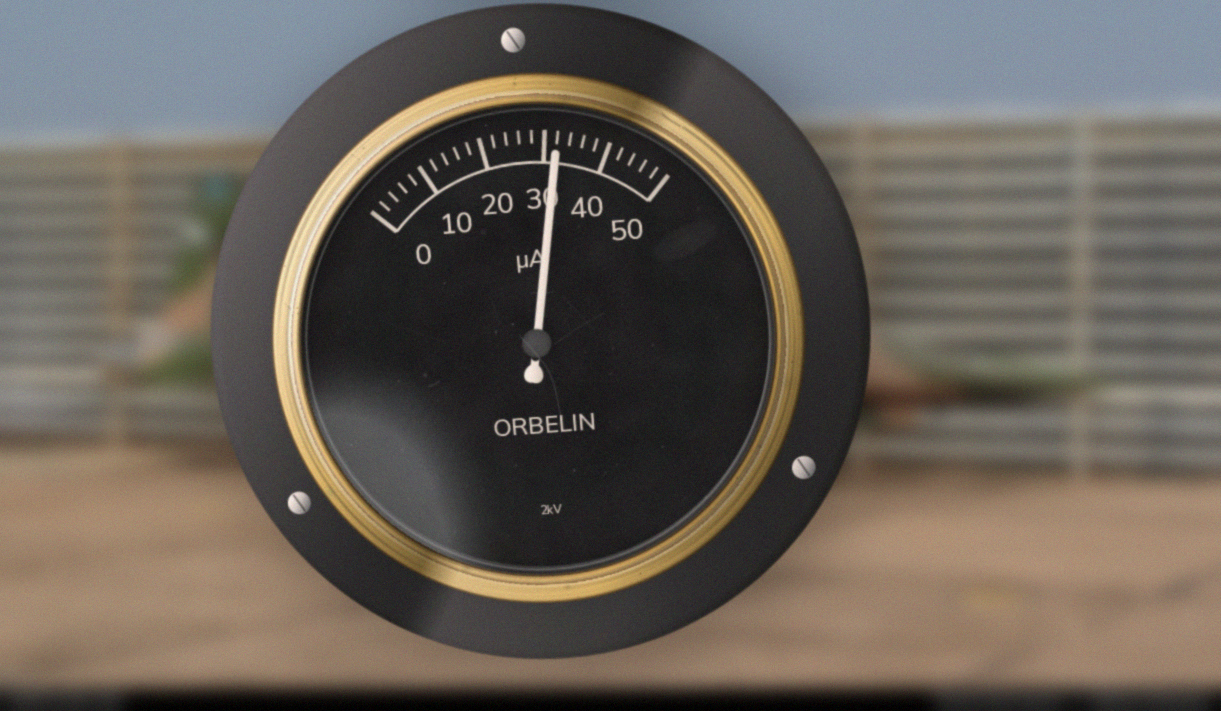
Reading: 32; µA
